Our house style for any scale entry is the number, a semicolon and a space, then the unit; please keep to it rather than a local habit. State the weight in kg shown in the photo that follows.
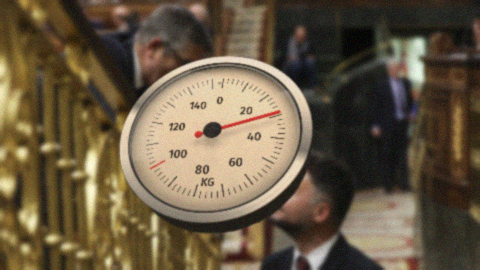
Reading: 30; kg
